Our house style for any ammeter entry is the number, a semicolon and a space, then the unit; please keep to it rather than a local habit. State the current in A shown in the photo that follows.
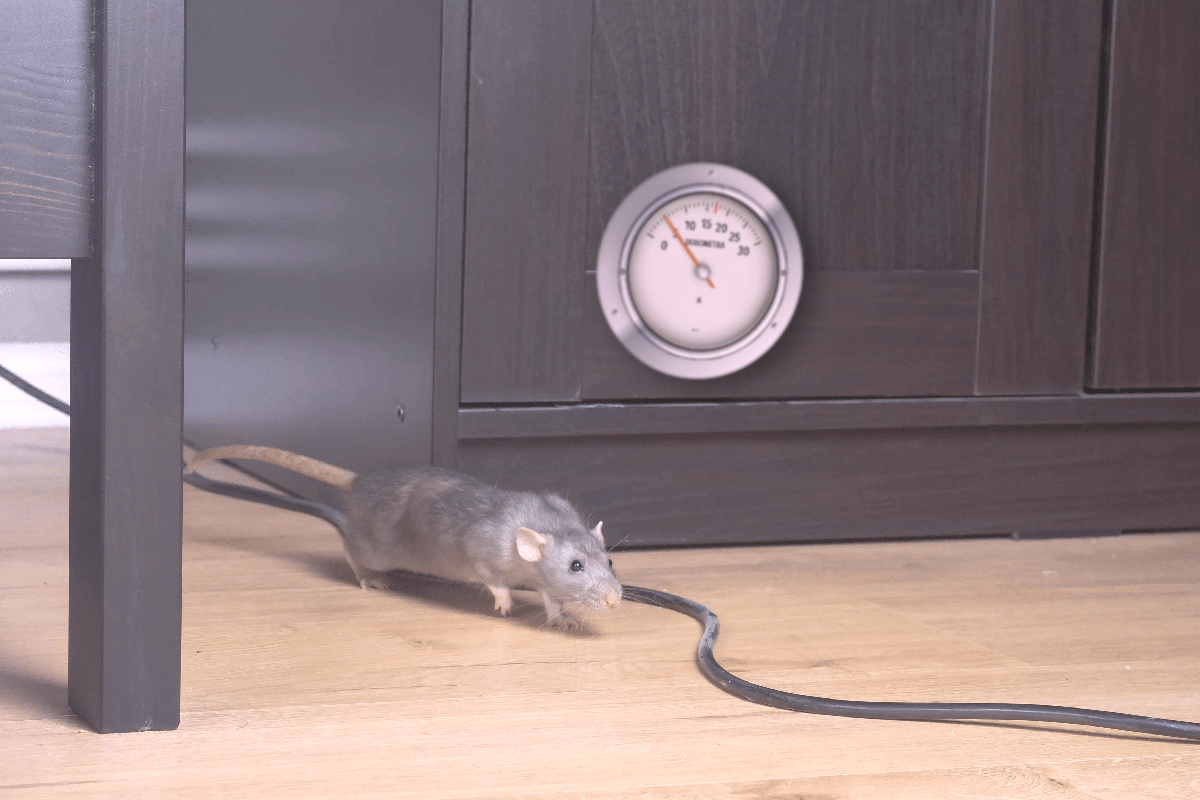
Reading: 5; A
